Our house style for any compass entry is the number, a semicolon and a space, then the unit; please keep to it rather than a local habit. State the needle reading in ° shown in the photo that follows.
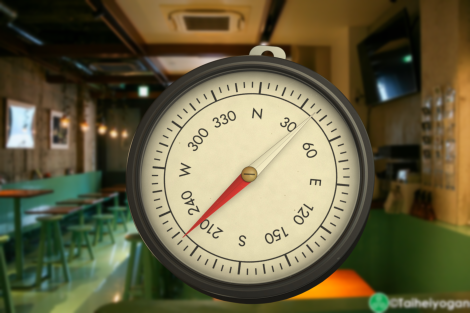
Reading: 220; °
